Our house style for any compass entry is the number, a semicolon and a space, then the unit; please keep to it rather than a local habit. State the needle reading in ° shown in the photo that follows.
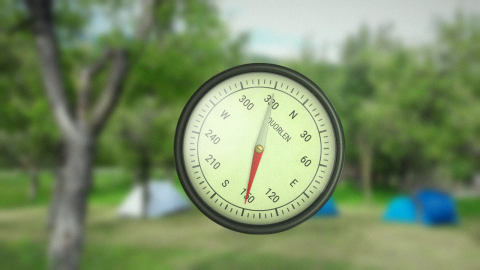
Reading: 150; °
